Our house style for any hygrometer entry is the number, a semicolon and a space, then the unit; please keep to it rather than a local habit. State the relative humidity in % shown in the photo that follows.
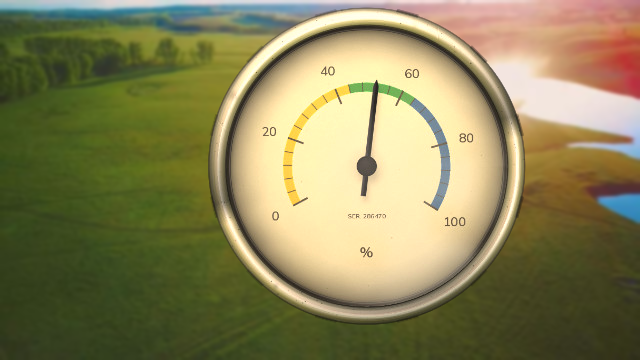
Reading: 52; %
